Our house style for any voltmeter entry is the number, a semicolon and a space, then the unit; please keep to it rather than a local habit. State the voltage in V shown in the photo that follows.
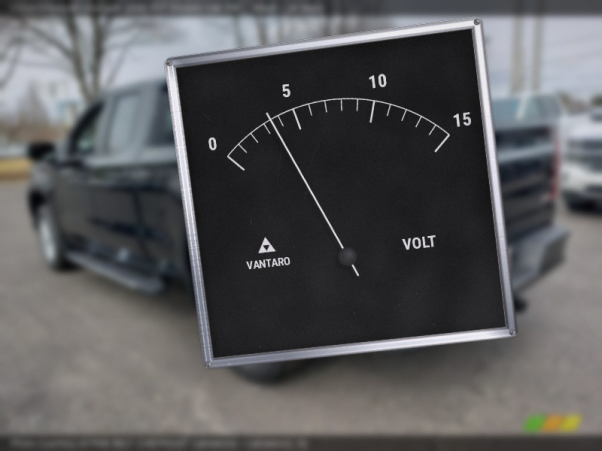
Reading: 3.5; V
